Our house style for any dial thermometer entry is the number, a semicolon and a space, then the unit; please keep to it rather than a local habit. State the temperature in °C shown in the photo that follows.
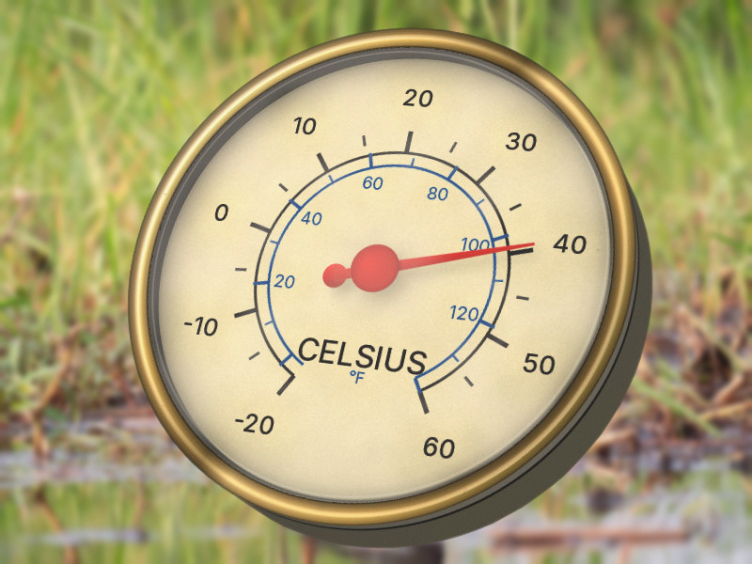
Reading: 40; °C
